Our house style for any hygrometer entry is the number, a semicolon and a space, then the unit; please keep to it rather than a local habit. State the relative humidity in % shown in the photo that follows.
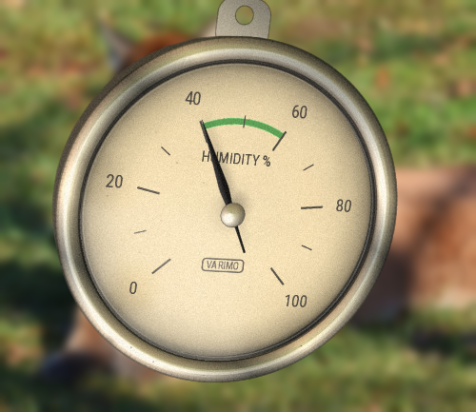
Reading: 40; %
